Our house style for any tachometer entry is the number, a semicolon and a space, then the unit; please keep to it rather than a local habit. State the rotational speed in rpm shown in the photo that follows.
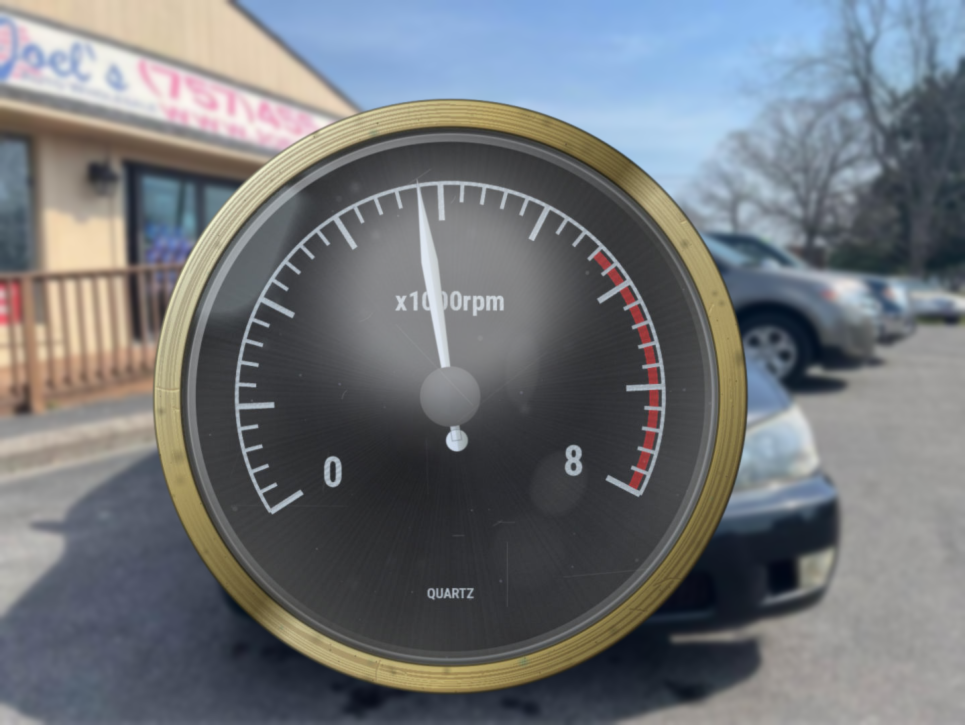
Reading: 3800; rpm
